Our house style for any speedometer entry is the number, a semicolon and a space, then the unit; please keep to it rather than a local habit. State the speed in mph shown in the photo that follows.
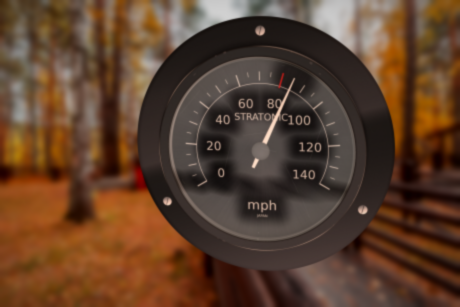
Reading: 85; mph
